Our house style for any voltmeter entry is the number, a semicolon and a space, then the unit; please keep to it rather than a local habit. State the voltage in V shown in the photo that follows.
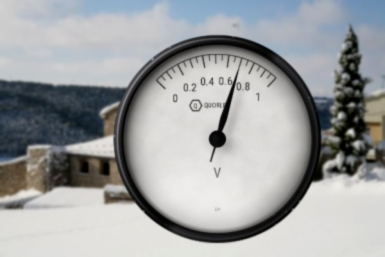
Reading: 0.7; V
